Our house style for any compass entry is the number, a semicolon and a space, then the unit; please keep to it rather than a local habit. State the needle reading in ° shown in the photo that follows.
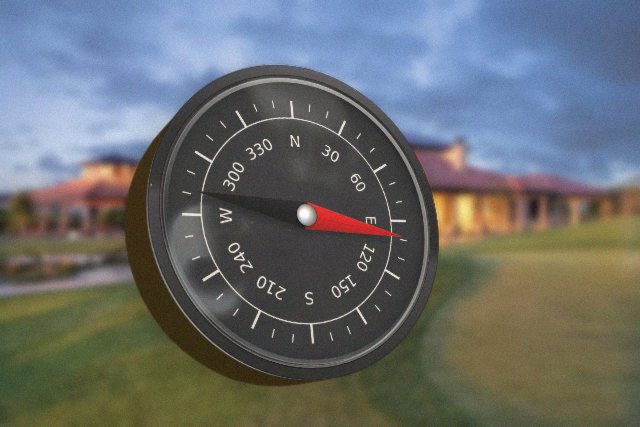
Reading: 100; °
